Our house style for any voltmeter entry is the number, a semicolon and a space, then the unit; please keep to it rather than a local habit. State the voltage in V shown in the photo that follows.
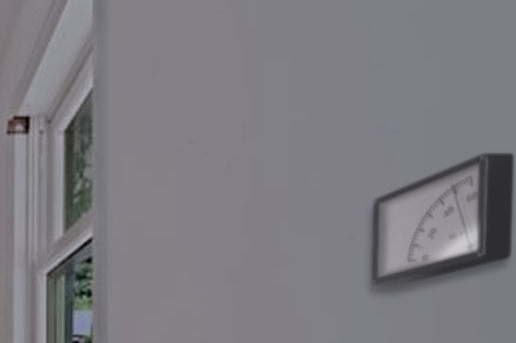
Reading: 50; V
